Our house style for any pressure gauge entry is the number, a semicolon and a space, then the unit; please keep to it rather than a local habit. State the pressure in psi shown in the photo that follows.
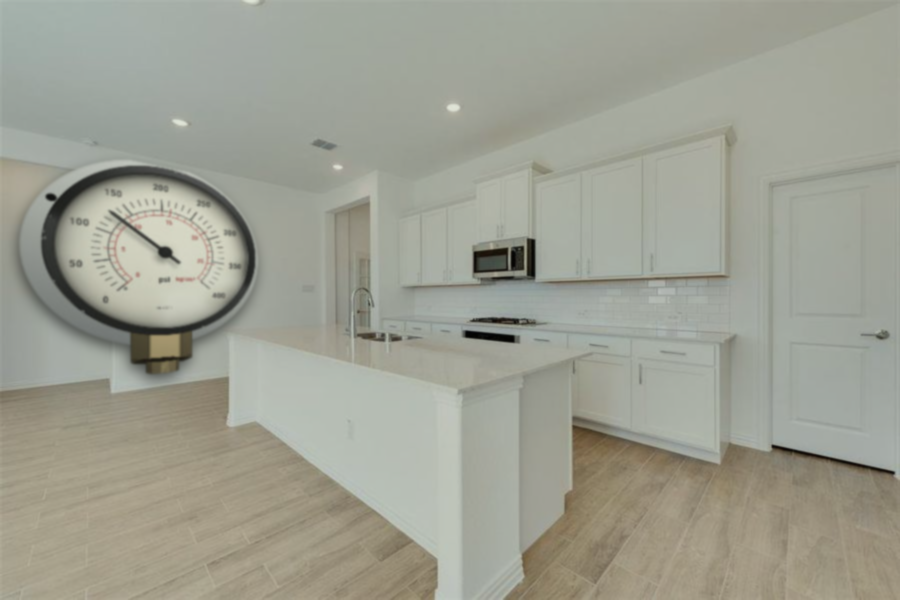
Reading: 130; psi
